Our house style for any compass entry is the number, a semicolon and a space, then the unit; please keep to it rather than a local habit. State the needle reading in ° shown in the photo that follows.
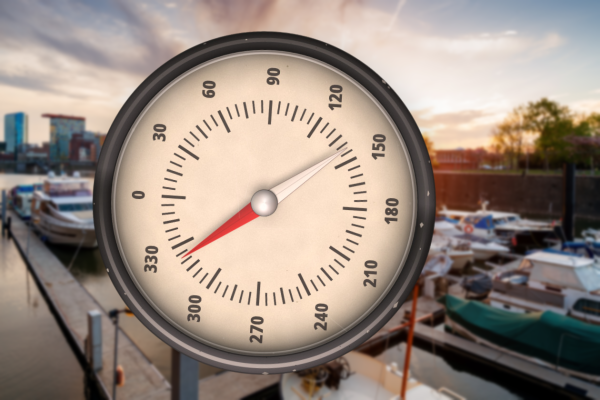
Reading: 322.5; °
